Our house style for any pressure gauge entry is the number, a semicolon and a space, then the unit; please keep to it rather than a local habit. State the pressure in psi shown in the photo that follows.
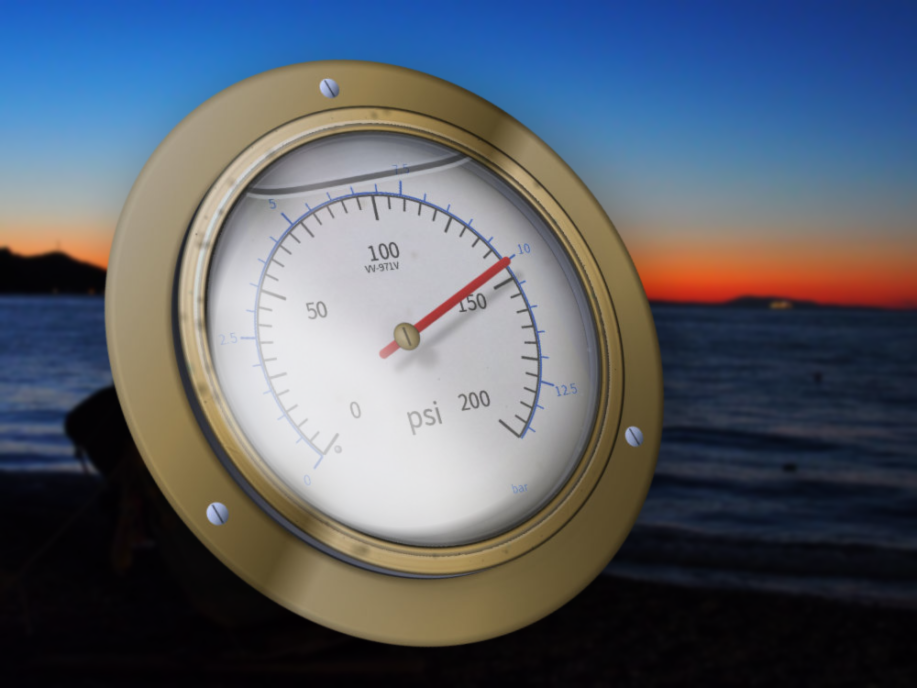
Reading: 145; psi
